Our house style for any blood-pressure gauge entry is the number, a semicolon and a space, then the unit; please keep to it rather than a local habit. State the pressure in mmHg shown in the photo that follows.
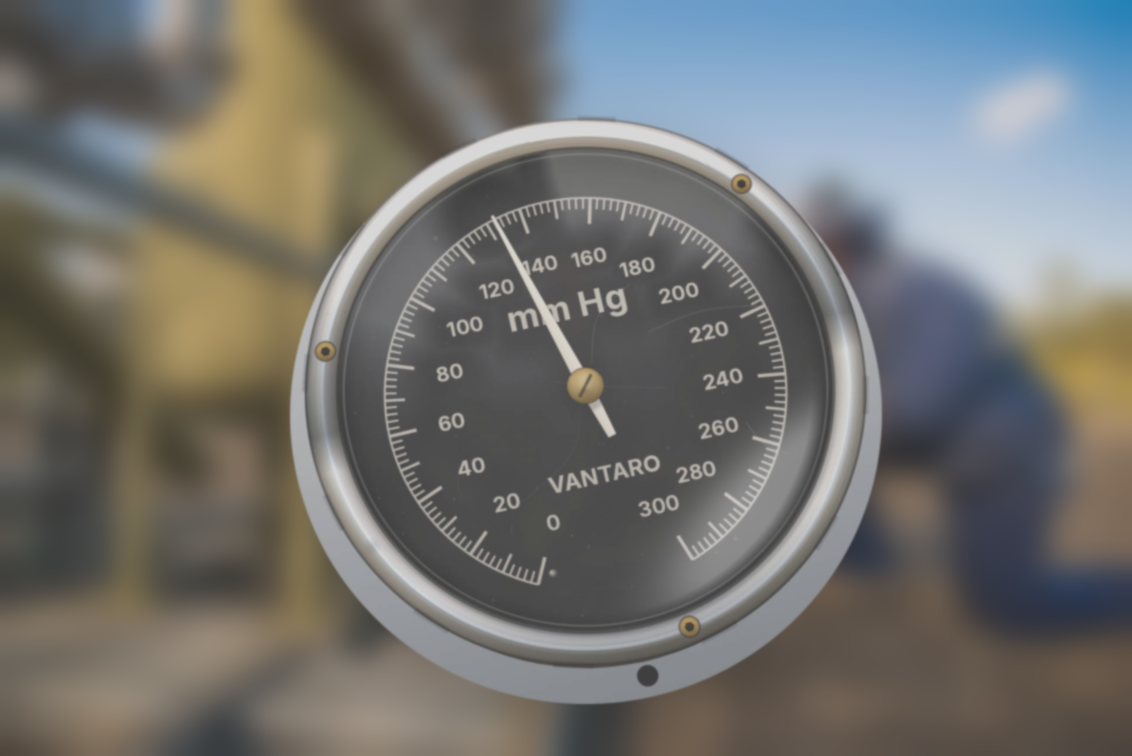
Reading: 132; mmHg
